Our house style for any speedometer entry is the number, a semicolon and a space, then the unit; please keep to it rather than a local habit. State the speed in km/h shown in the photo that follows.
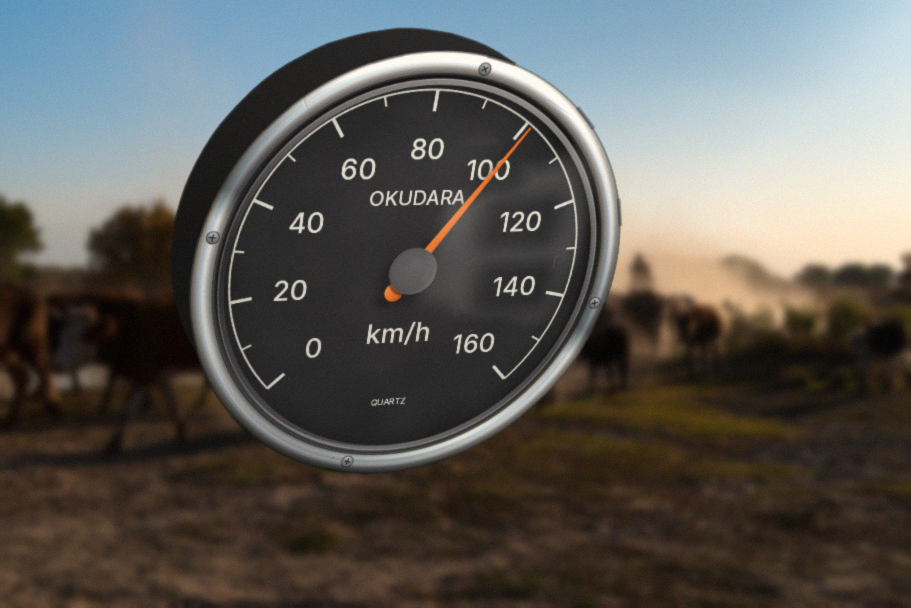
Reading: 100; km/h
